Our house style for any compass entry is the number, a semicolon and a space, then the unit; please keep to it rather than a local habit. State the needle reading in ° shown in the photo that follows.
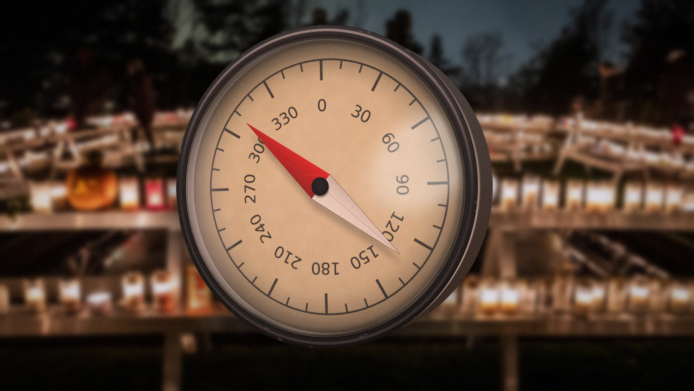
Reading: 310; °
